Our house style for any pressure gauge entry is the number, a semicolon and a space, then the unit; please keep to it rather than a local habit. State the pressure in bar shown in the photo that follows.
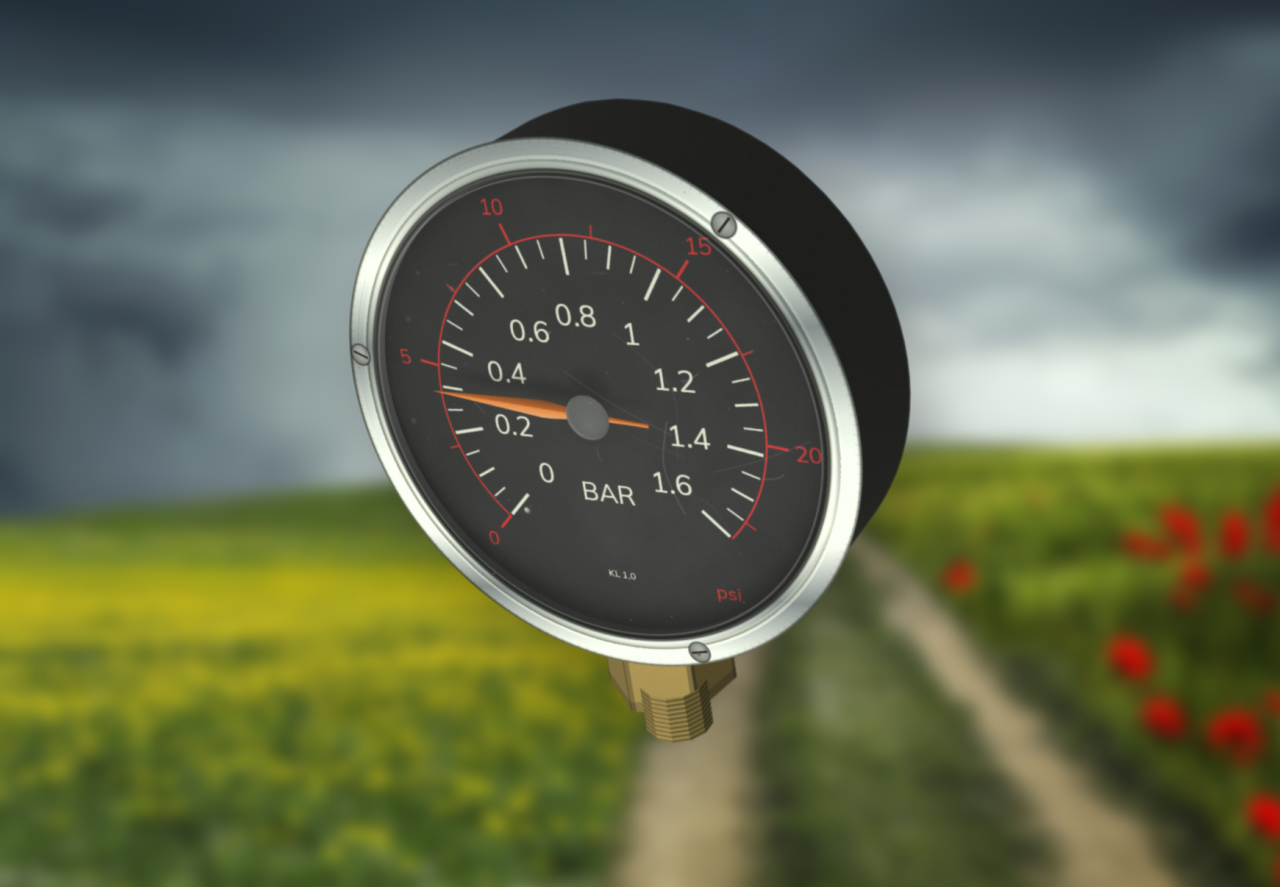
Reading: 0.3; bar
